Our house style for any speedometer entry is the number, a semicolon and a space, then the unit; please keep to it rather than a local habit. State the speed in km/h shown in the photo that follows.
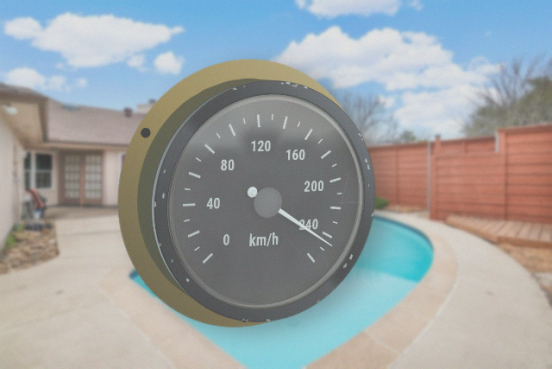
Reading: 245; km/h
